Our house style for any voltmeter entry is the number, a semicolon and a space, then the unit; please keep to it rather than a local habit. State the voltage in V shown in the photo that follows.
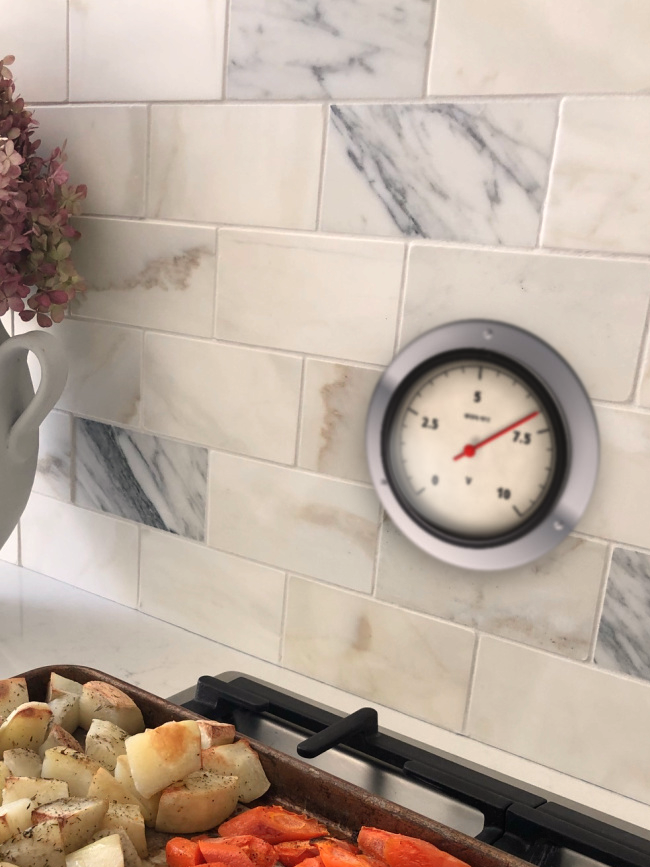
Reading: 7; V
